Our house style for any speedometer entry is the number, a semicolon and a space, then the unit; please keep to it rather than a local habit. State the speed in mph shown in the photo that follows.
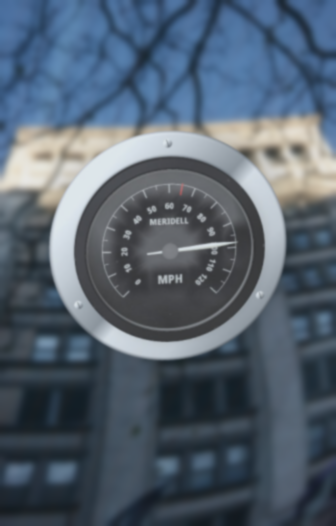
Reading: 97.5; mph
